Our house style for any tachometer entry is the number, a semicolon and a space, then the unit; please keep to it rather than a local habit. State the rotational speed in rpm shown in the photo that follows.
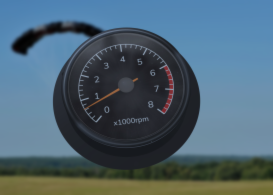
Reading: 600; rpm
